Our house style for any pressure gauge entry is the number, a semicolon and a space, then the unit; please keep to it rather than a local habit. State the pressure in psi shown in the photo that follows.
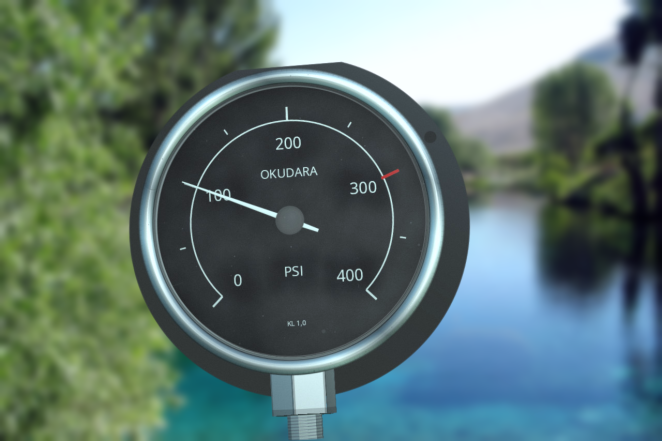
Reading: 100; psi
